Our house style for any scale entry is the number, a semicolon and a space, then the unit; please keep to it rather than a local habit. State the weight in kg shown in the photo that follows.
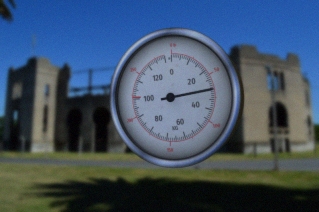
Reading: 30; kg
